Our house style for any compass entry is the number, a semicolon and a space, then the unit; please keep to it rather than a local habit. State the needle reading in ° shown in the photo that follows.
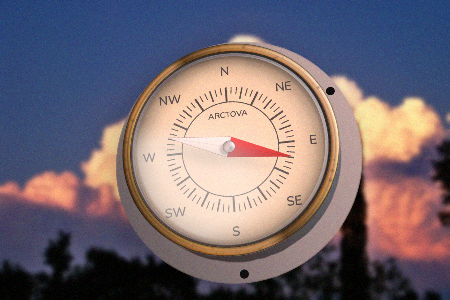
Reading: 105; °
